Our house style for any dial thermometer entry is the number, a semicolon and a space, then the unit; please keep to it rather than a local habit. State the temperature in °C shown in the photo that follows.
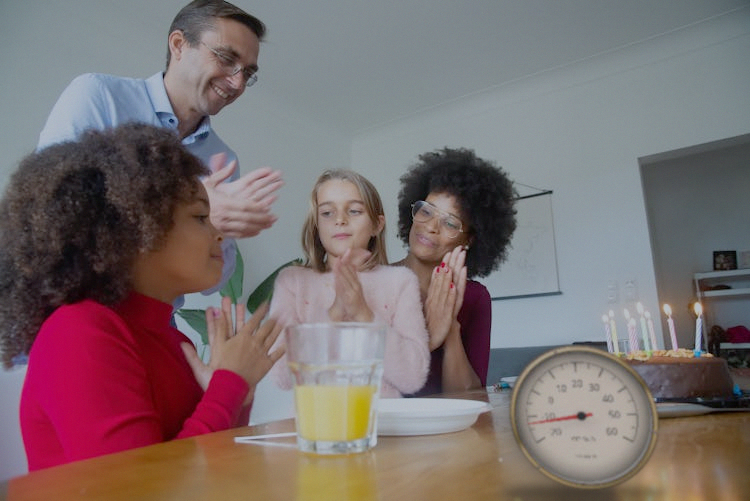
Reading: -12.5; °C
